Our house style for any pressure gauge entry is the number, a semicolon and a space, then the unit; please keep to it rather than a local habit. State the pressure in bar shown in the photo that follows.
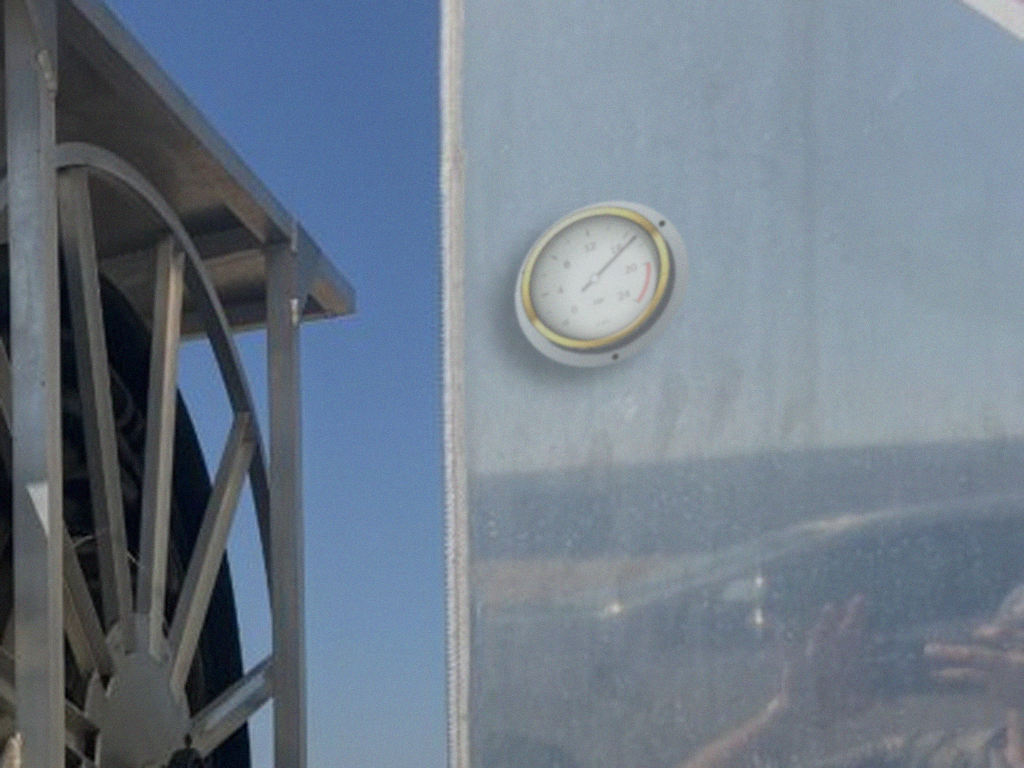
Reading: 17; bar
